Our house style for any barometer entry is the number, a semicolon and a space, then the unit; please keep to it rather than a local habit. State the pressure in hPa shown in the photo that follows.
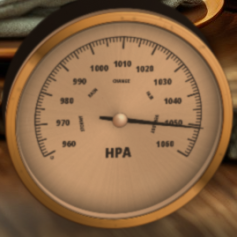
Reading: 1050; hPa
